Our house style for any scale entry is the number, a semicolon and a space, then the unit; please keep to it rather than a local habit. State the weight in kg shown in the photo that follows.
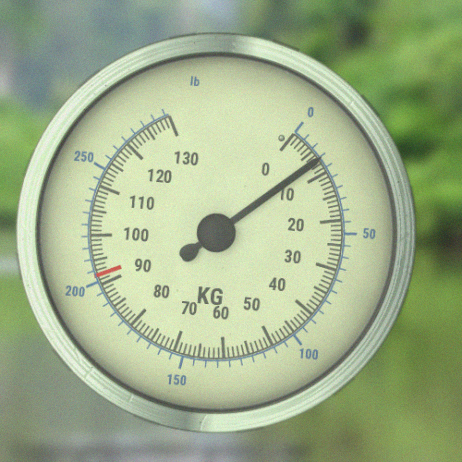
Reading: 7; kg
